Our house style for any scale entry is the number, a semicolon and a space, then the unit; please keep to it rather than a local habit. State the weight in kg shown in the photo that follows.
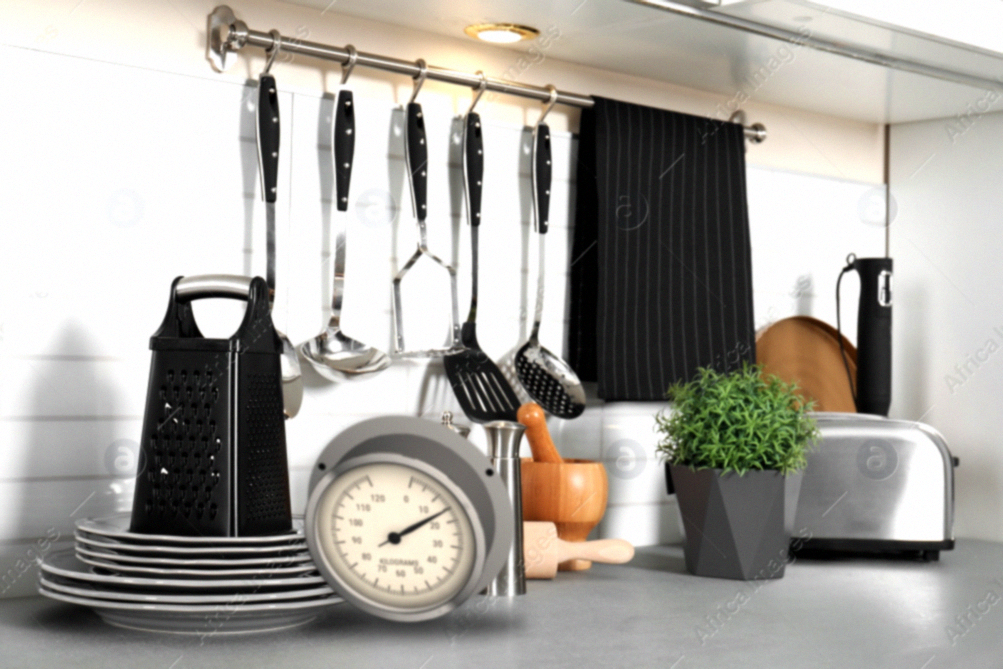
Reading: 15; kg
